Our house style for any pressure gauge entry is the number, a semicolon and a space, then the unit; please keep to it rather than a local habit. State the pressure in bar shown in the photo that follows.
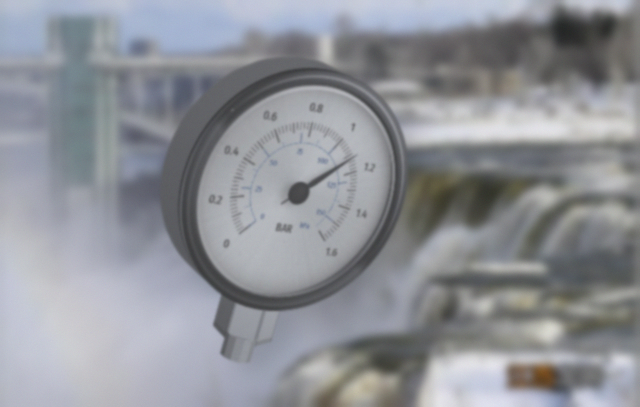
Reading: 1.1; bar
